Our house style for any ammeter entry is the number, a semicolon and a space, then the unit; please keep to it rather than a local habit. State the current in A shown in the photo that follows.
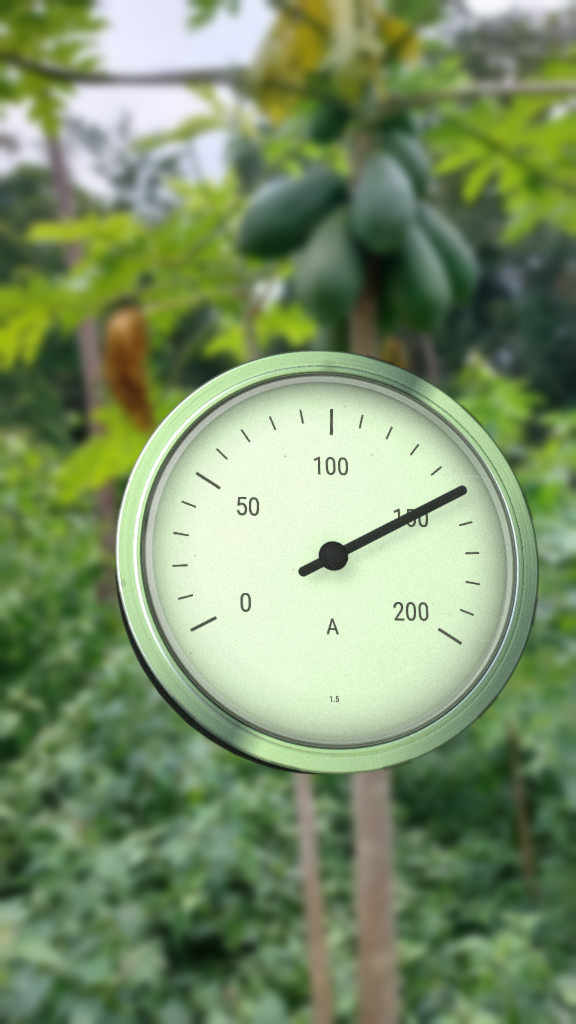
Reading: 150; A
